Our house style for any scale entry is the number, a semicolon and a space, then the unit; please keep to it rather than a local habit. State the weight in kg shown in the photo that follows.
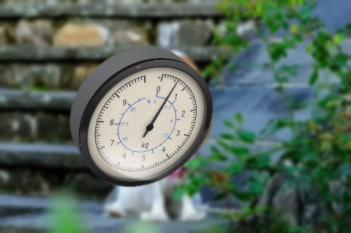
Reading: 0.5; kg
